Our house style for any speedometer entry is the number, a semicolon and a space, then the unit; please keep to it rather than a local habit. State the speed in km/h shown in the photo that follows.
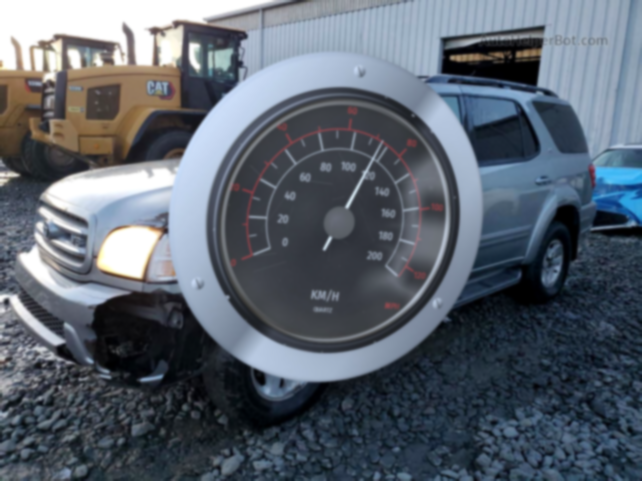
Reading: 115; km/h
